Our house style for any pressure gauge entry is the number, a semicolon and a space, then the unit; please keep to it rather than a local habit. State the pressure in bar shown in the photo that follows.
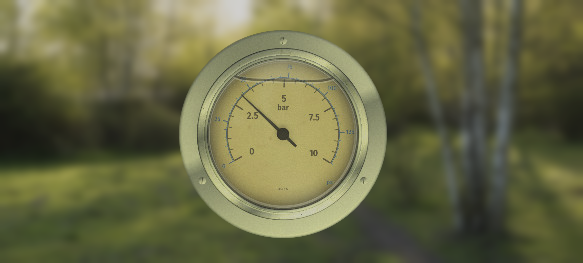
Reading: 3; bar
